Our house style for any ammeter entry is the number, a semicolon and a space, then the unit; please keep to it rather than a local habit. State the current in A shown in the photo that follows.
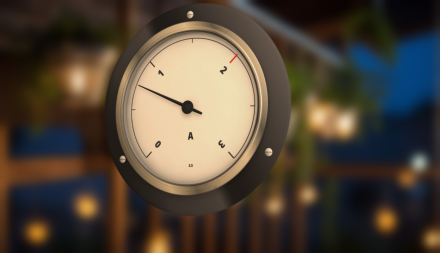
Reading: 0.75; A
